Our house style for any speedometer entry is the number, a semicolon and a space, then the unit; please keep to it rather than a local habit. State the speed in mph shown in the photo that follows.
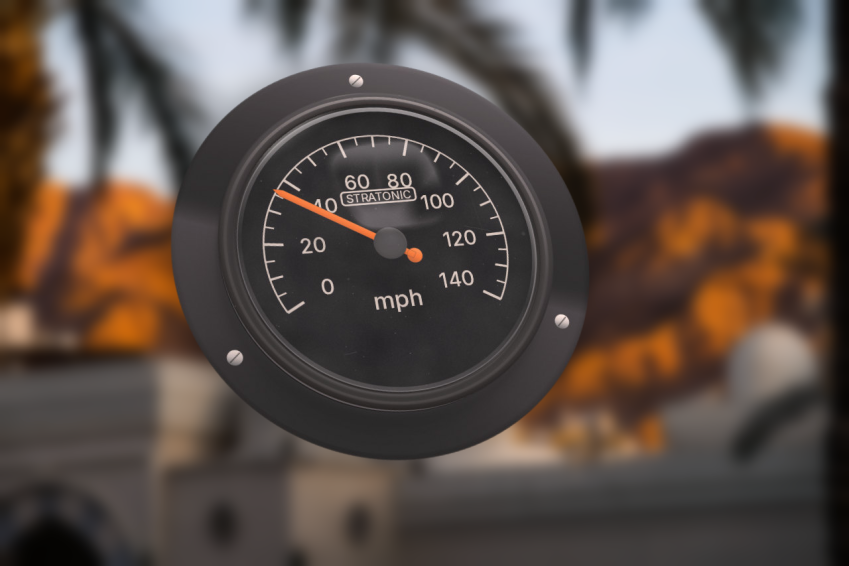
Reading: 35; mph
